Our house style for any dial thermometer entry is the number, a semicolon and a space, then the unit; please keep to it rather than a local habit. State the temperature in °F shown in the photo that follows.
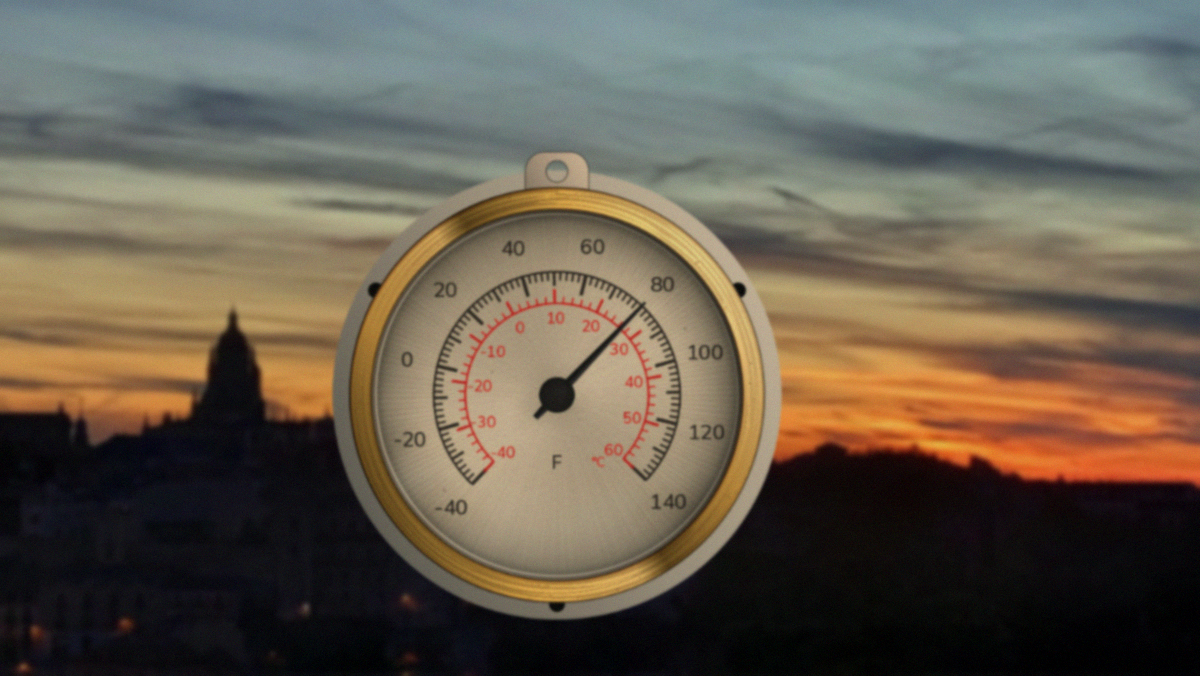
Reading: 80; °F
